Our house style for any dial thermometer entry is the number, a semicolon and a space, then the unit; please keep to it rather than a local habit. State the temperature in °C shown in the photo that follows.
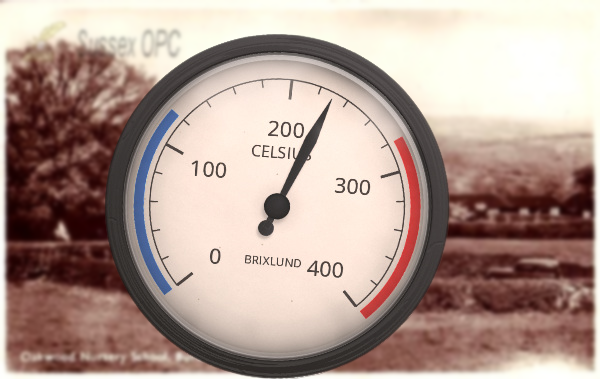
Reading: 230; °C
